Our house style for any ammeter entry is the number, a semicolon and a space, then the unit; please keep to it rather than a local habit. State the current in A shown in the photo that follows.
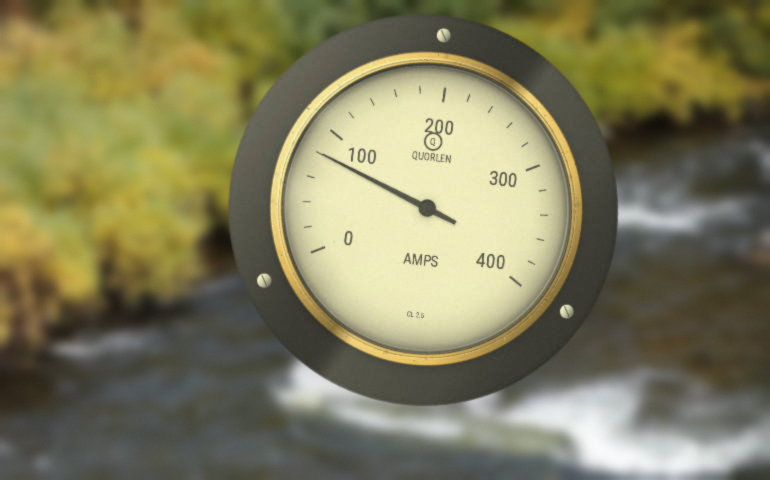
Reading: 80; A
